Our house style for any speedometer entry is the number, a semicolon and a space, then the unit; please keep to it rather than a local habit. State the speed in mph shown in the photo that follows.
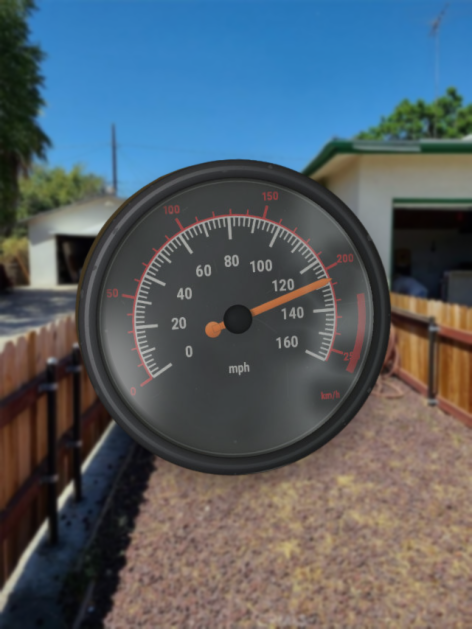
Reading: 128; mph
